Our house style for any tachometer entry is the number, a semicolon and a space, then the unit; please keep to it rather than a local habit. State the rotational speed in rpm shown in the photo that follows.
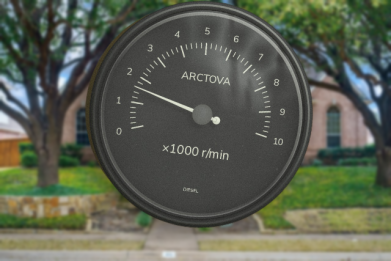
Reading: 1600; rpm
